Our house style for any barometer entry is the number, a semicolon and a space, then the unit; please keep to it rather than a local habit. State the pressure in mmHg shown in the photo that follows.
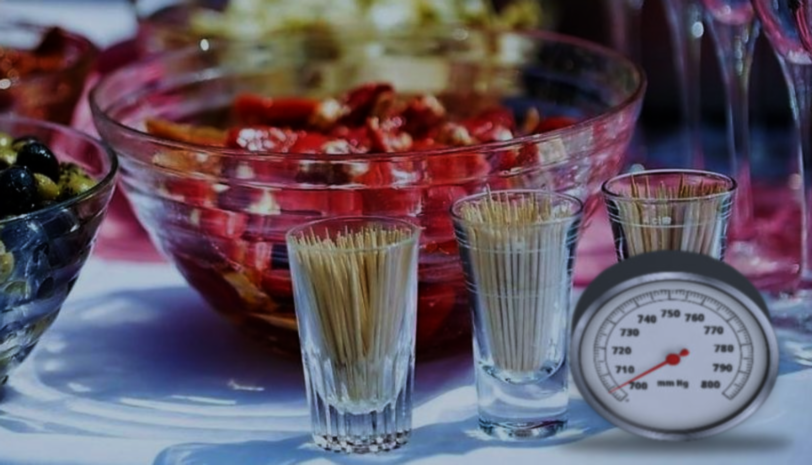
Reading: 705; mmHg
